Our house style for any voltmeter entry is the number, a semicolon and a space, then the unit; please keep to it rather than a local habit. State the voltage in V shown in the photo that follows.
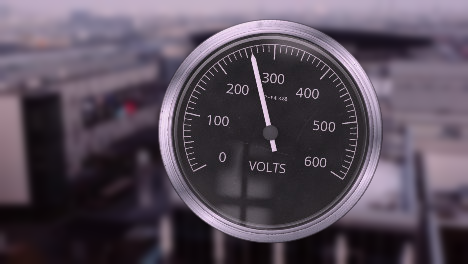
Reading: 260; V
